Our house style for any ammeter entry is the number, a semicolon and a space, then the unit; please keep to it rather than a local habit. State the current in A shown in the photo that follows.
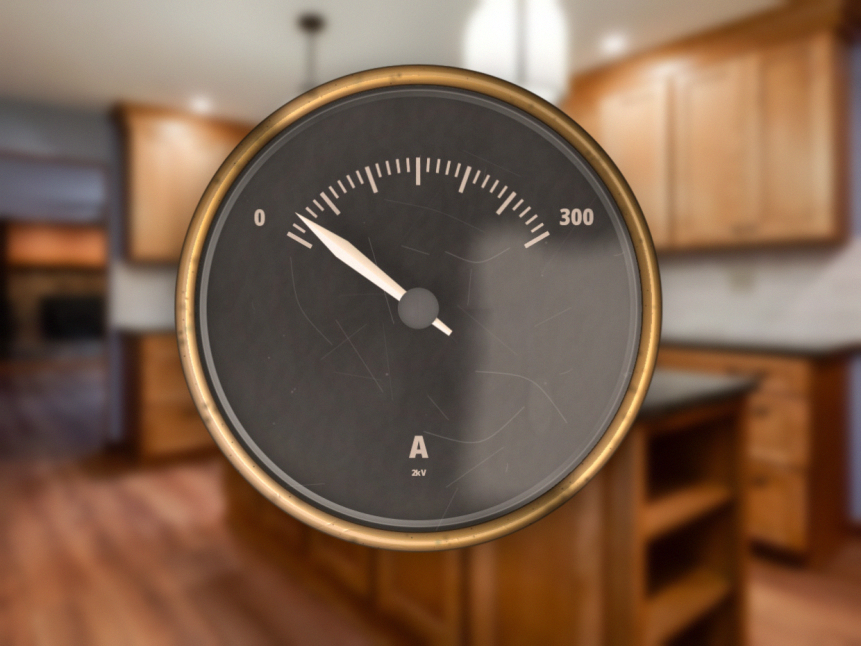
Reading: 20; A
